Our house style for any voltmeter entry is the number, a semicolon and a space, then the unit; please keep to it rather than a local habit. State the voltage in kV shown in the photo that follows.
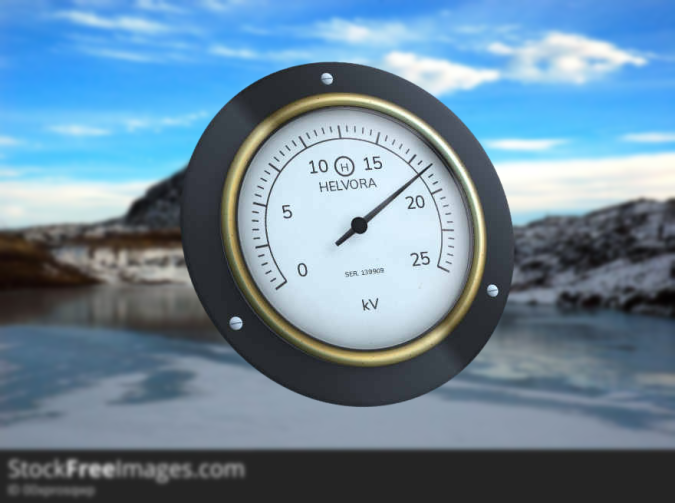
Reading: 18.5; kV
